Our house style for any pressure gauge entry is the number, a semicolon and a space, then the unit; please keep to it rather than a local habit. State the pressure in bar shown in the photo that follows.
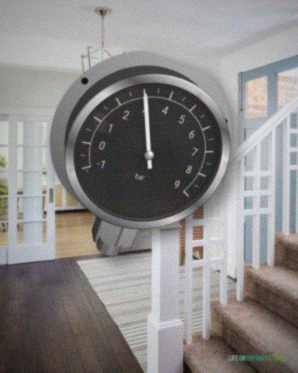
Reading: 3; bar
